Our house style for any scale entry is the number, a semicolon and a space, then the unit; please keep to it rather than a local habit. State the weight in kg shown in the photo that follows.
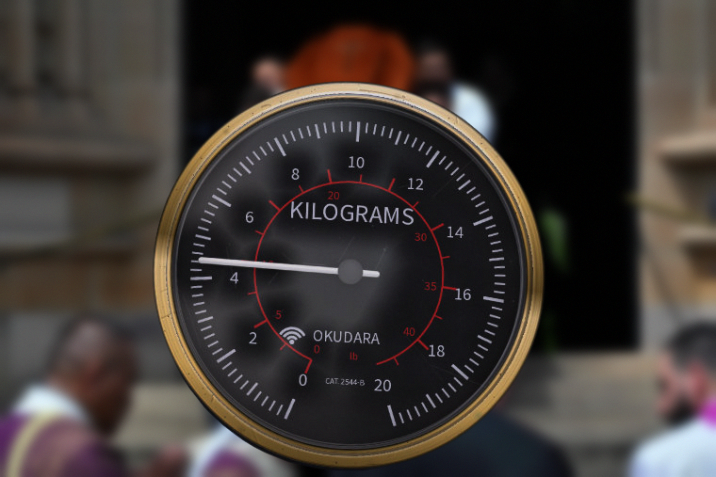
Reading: 4.4; kg
